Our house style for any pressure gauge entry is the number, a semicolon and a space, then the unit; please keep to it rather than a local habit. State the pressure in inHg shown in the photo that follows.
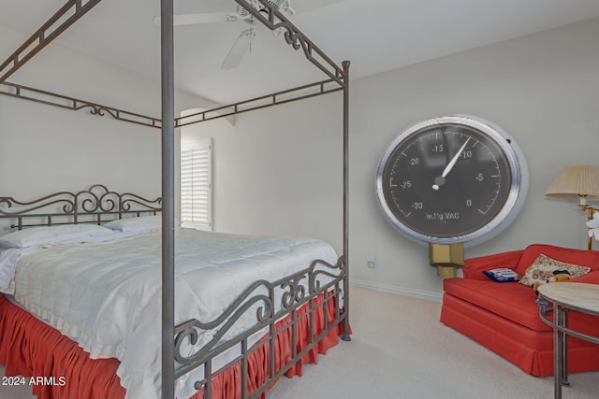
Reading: -11; inHg
